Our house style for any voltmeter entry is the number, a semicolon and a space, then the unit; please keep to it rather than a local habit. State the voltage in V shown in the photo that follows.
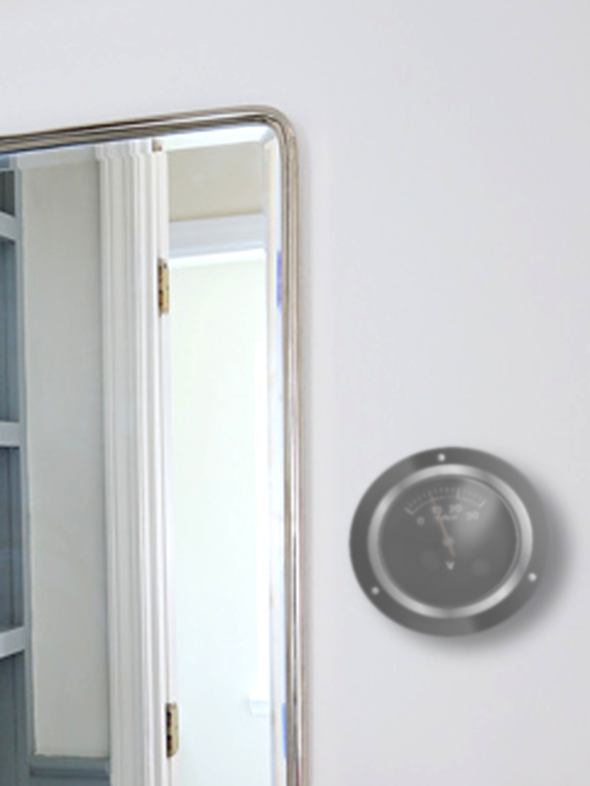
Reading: 10; V
